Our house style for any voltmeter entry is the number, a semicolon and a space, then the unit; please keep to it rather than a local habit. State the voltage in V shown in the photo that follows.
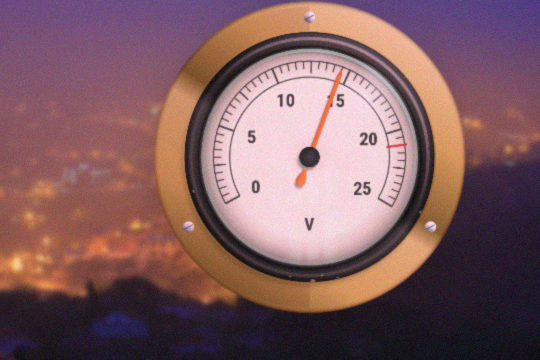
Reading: 14.5; V
